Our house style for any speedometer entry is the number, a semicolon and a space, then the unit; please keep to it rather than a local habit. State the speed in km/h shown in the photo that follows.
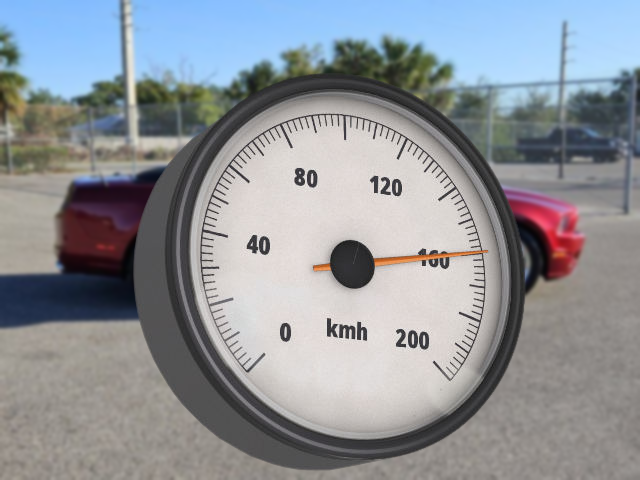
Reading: 160; km/h
